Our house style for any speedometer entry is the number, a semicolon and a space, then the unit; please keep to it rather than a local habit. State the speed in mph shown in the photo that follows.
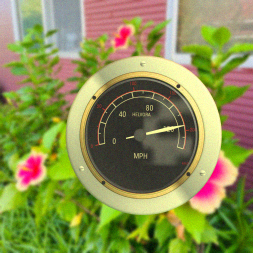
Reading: 120; mph
